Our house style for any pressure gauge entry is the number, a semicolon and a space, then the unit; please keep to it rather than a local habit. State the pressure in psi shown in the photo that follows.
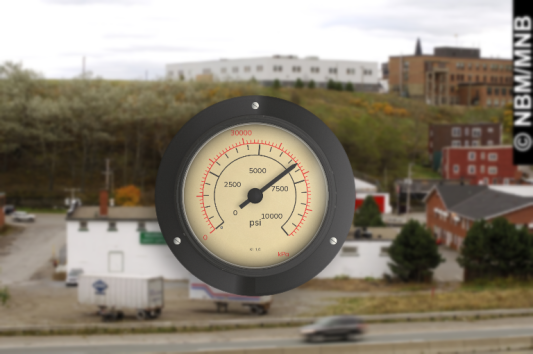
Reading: 6750; psi
